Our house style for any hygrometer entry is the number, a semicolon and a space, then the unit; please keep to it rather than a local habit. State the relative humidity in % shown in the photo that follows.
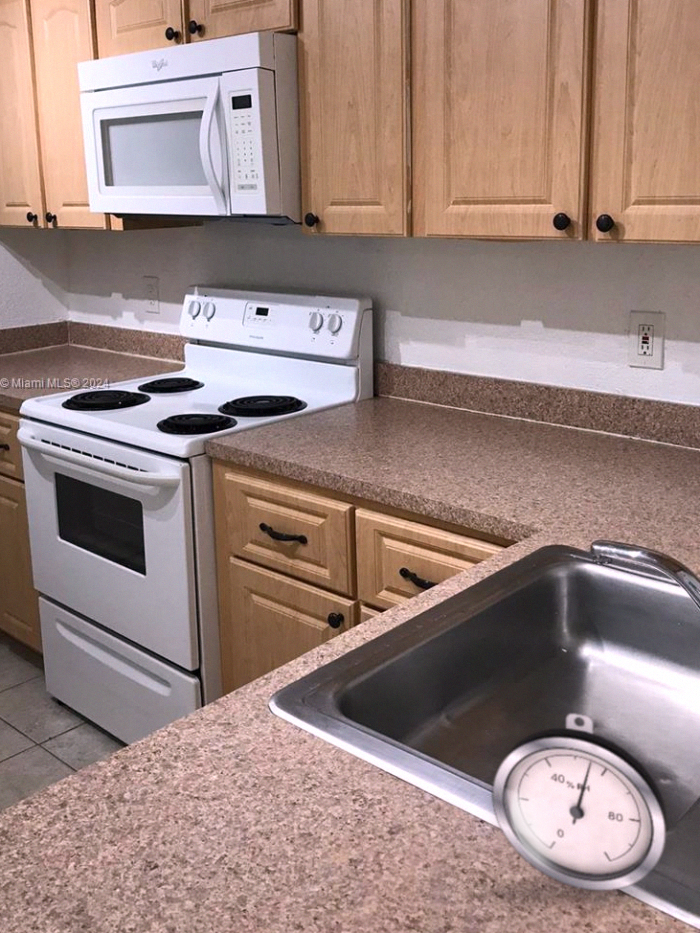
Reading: 55; %
